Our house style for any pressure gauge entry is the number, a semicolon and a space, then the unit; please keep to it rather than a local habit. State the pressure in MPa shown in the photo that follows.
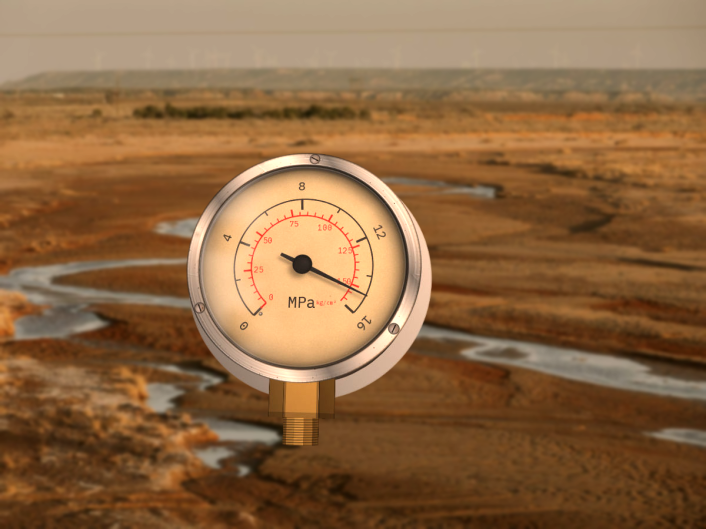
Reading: 15; MPa
